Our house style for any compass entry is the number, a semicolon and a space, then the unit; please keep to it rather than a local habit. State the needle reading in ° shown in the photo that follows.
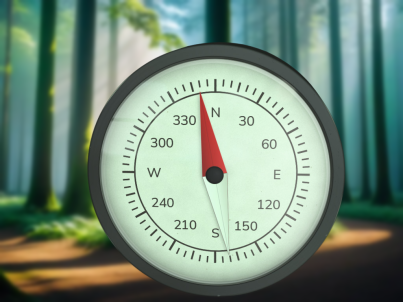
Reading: 350; °
